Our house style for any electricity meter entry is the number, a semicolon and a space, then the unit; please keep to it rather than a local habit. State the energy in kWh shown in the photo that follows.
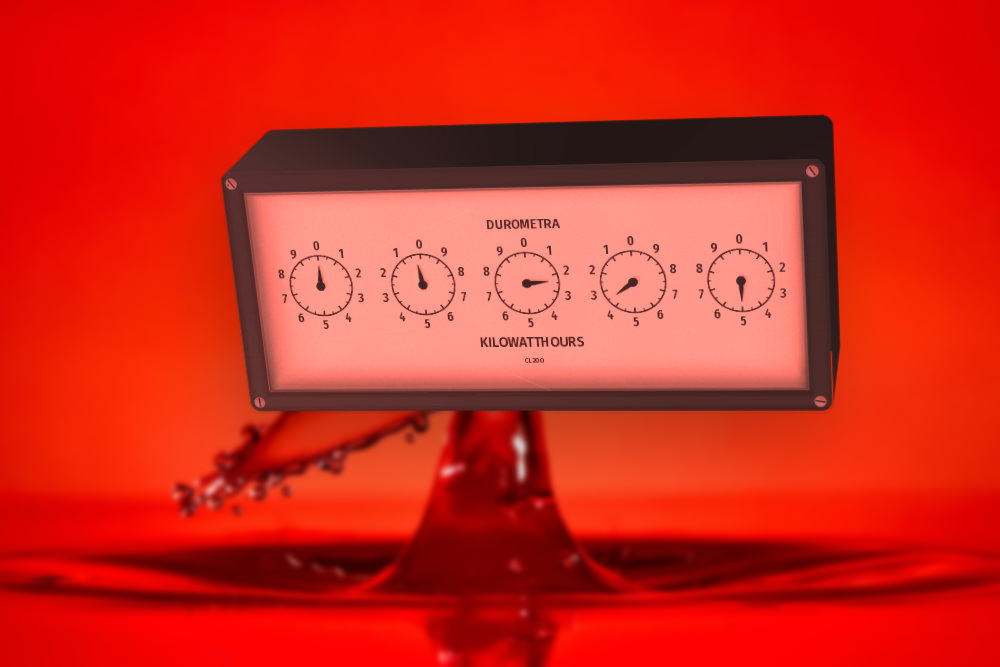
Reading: 235; kWh
